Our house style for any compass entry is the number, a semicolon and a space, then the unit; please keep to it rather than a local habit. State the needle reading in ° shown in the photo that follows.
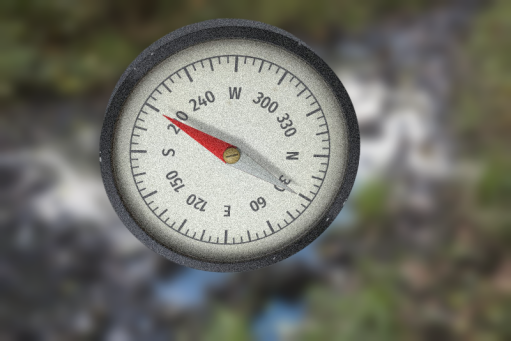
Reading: 210; °
